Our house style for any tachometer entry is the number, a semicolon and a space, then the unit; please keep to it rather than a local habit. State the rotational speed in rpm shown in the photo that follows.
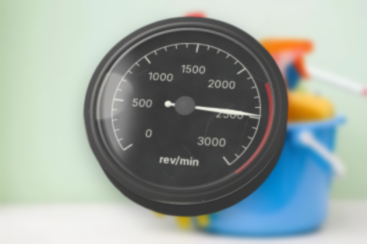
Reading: 2500; rpm
